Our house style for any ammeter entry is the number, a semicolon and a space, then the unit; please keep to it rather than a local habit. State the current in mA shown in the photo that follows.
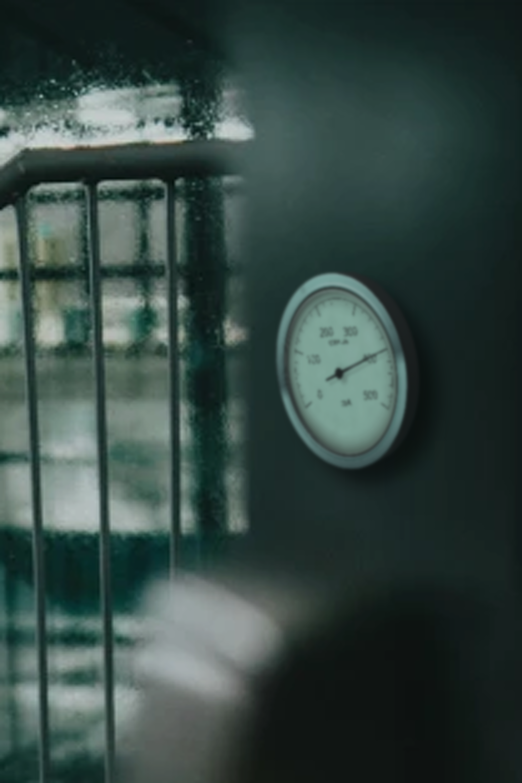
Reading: 400; mA
